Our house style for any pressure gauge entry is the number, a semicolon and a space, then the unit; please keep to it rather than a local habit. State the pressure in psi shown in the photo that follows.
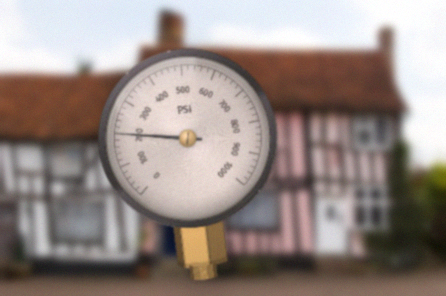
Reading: 200; psi
